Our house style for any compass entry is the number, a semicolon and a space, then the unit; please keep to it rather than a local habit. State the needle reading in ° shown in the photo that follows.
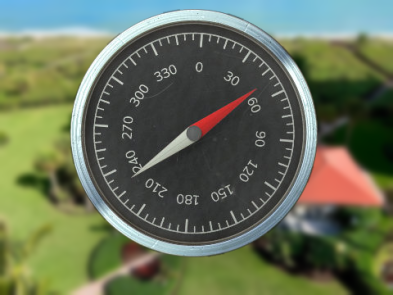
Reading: 50; °
